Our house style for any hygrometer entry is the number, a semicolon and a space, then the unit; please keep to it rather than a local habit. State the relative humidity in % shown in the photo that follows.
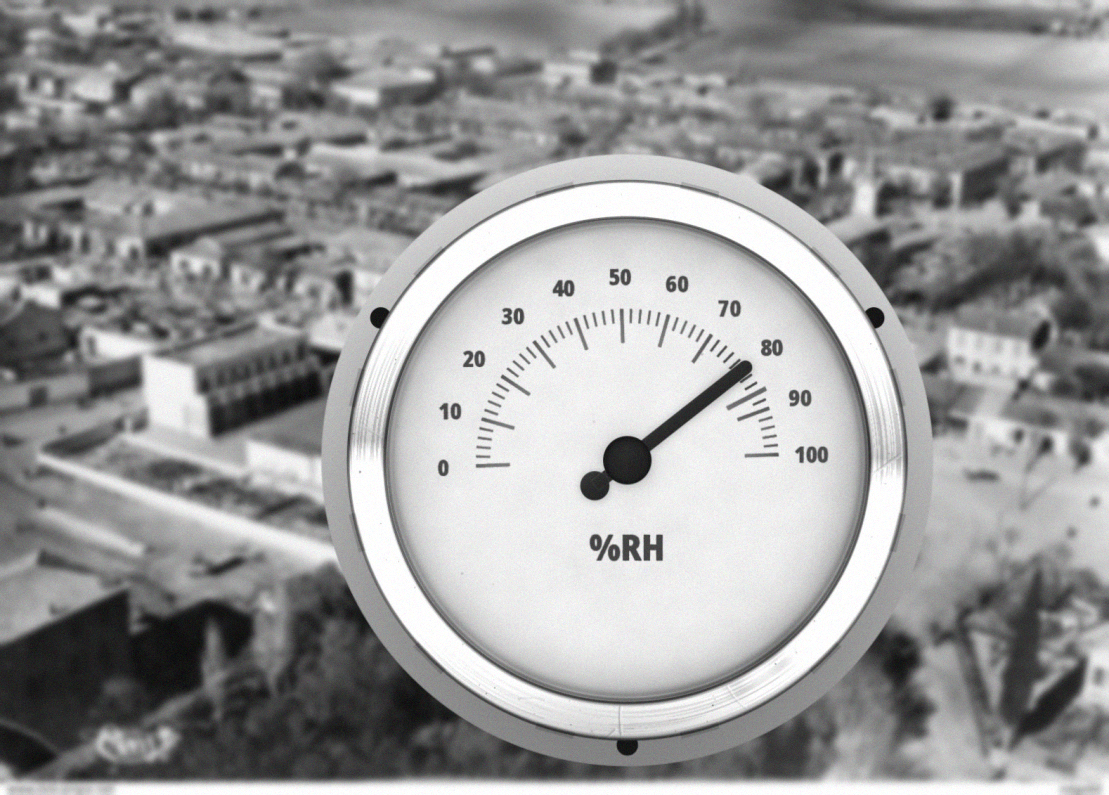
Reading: 80; %
